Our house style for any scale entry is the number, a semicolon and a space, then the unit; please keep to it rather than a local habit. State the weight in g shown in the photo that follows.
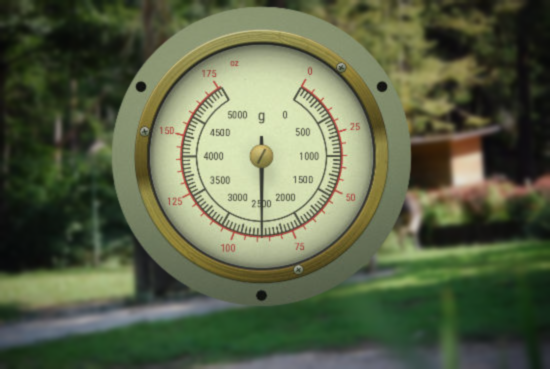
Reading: 2500; g
